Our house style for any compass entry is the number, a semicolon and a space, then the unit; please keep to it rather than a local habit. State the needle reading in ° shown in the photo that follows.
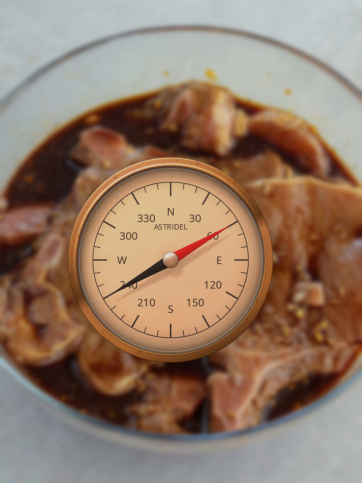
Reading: 60; °
